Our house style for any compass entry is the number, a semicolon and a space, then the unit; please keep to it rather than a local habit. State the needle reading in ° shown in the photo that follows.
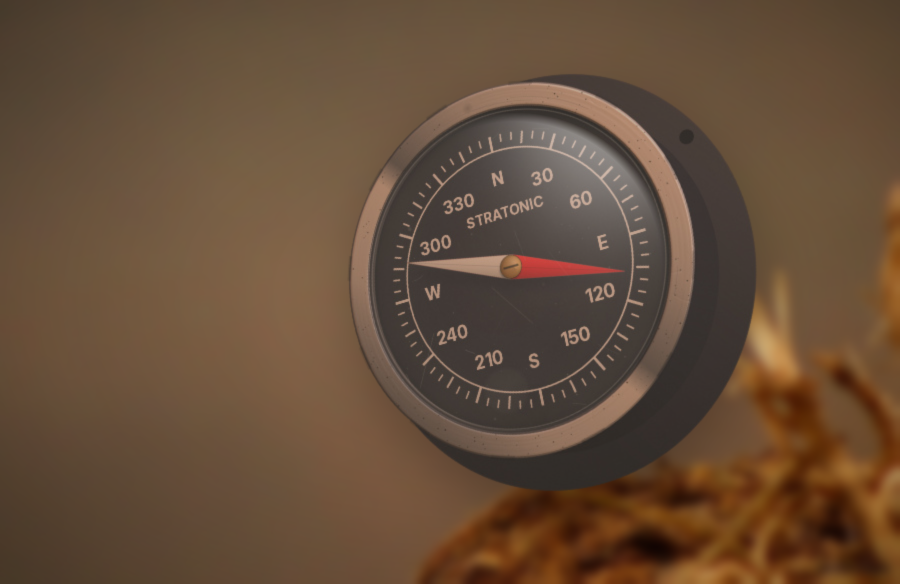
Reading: 107.5; °
